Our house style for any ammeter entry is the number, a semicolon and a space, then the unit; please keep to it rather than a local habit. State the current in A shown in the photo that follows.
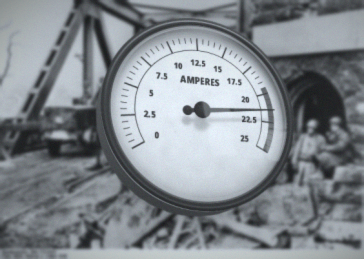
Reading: 21.5; A
